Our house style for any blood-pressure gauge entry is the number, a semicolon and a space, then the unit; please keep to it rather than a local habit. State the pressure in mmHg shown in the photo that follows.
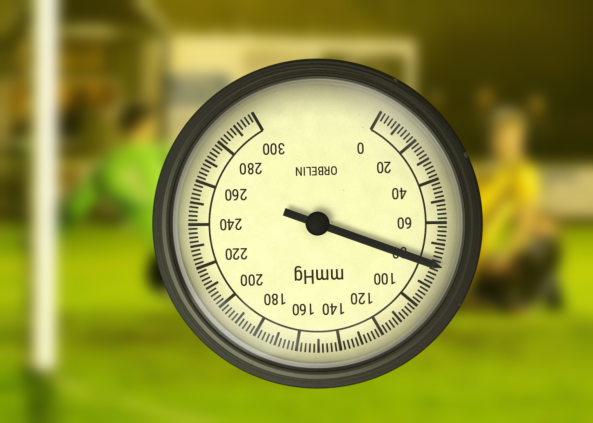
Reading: 80; mmHg
